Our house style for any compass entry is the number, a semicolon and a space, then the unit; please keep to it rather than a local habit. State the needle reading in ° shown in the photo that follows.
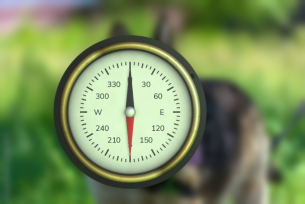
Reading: 180; °
